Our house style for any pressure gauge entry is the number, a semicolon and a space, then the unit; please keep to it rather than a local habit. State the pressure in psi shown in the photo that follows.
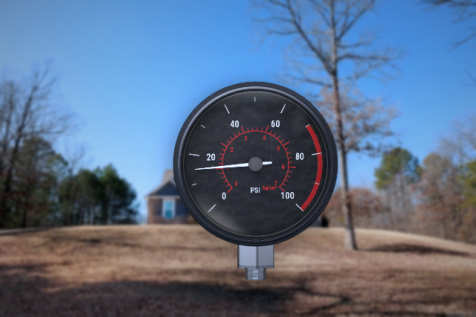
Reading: 15; psi
